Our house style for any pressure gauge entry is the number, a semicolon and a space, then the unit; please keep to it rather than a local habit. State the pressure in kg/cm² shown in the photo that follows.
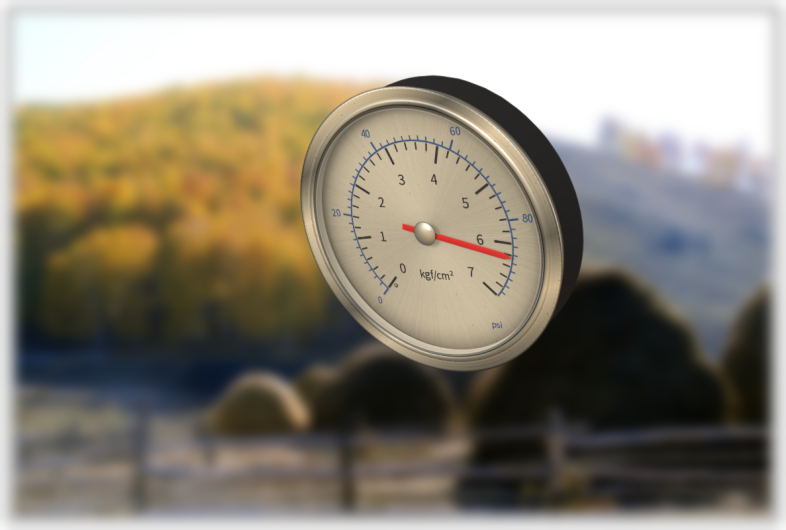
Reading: 6.2; kg/cm²
